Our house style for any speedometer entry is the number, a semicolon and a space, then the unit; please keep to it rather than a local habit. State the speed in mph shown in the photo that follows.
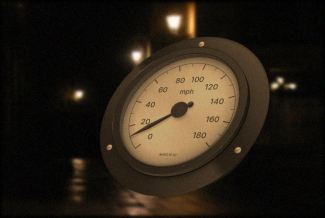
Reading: 10; mph
